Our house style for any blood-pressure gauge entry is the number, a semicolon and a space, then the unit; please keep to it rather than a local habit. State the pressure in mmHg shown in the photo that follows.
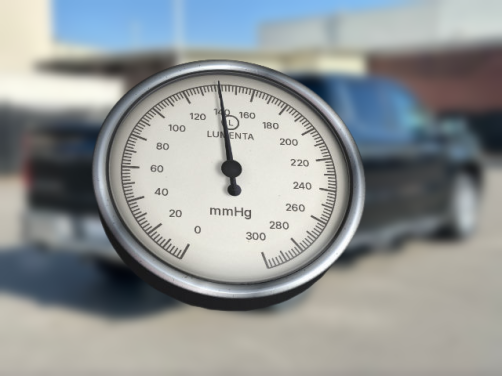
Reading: 140; mmHg
